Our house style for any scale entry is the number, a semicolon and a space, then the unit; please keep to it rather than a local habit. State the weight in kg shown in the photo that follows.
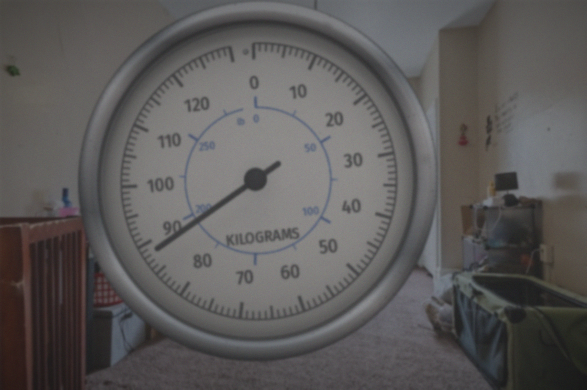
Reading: 88; kg
